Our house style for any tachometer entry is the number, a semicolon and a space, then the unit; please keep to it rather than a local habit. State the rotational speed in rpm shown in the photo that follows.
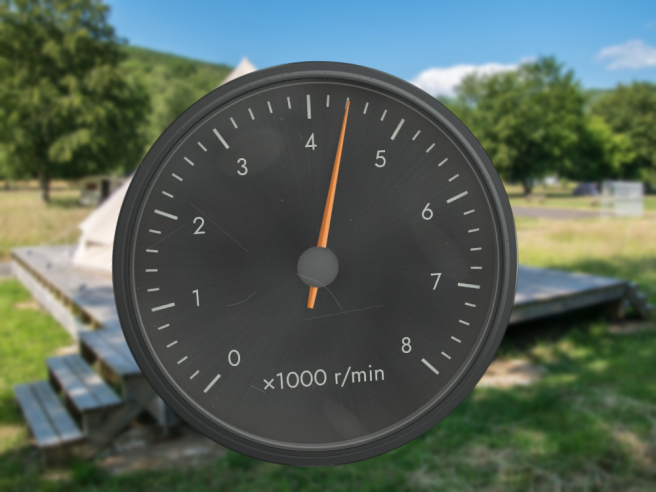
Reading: 4400; rpm
